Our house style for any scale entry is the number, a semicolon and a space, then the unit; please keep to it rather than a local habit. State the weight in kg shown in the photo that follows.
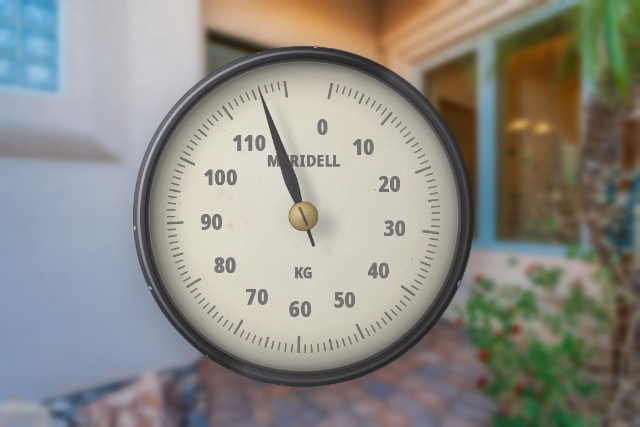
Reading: 116; kg
